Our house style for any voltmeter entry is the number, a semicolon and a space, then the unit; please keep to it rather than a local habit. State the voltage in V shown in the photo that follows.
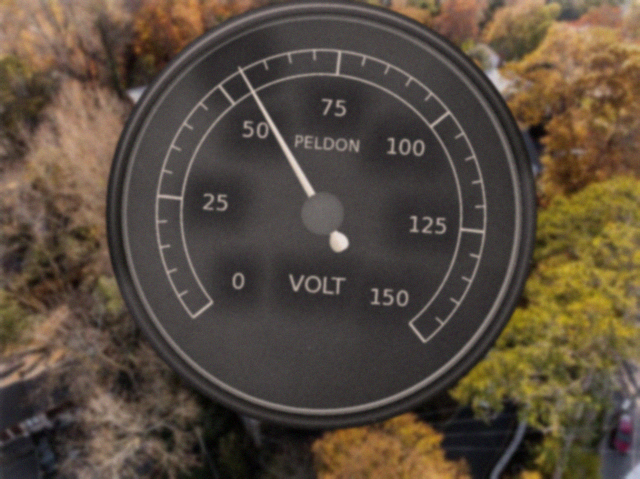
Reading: 55; V
